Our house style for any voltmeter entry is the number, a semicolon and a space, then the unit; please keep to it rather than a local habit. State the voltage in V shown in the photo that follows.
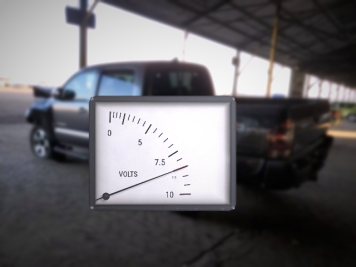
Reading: 8.5; V
